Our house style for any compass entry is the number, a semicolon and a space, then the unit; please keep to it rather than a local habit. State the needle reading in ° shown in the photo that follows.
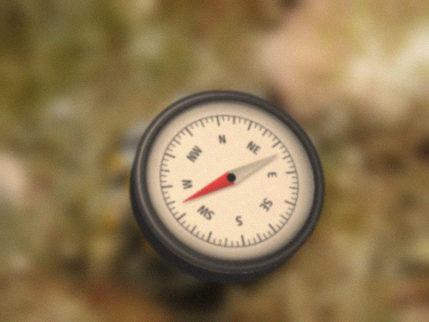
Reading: 250; °
